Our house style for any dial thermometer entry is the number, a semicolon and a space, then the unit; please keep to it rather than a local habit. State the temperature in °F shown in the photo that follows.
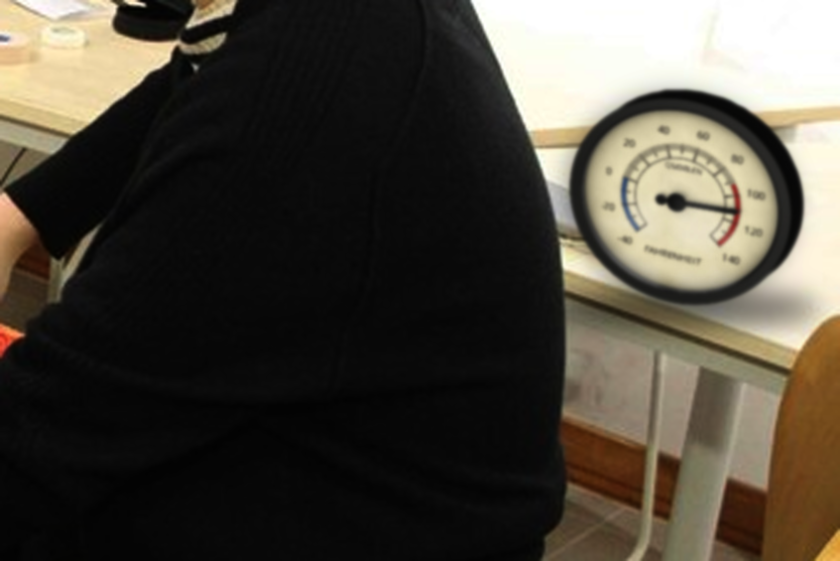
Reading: 110; °F
